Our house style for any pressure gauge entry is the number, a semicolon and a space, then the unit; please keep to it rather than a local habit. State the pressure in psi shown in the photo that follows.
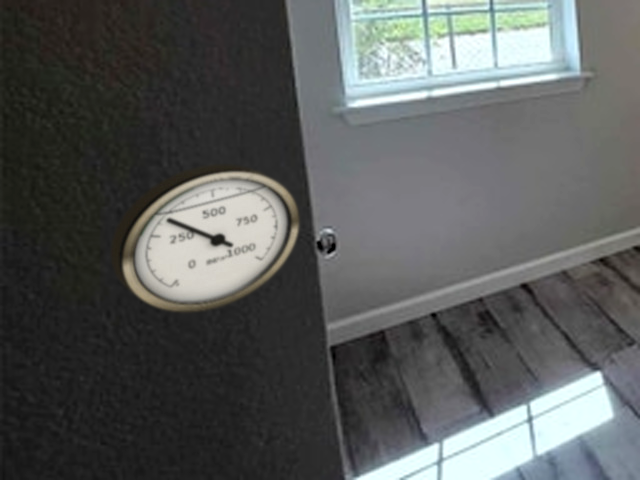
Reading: 325; psi
